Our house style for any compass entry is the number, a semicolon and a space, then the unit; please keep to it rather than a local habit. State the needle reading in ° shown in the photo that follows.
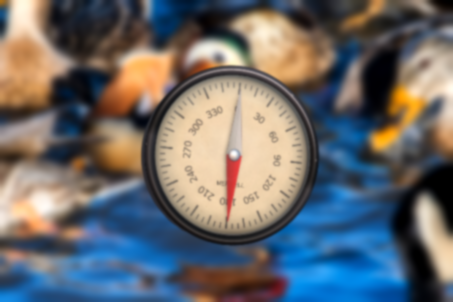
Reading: 180; °
